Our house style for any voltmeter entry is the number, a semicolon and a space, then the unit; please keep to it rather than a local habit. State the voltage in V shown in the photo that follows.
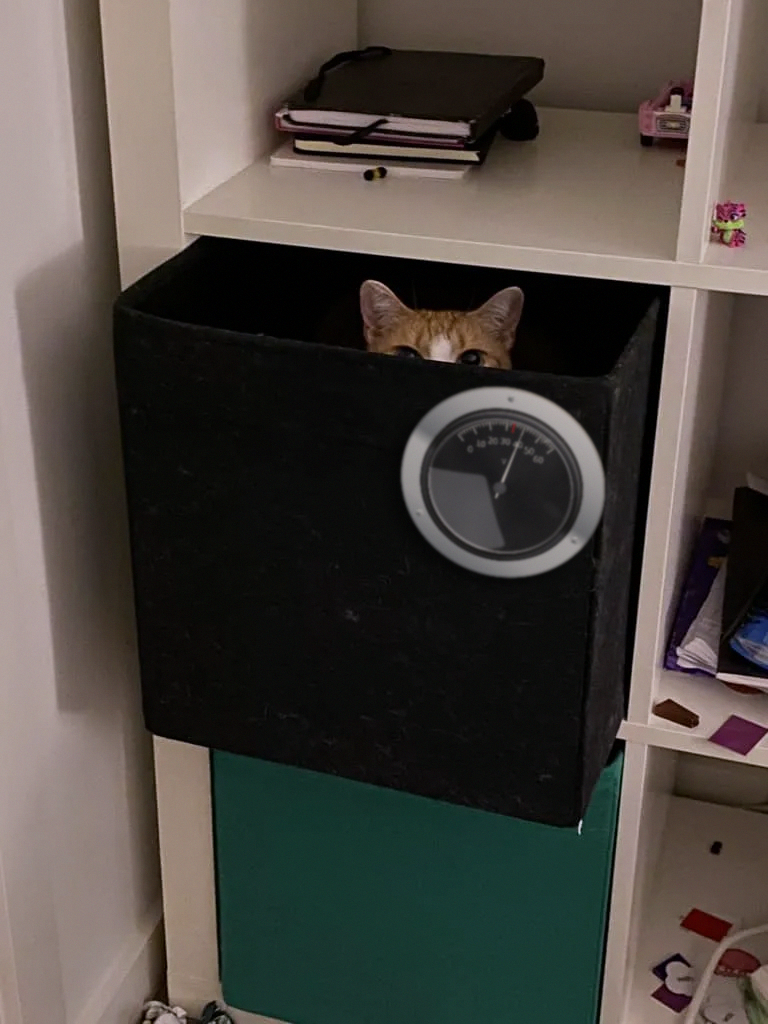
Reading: 40; V
